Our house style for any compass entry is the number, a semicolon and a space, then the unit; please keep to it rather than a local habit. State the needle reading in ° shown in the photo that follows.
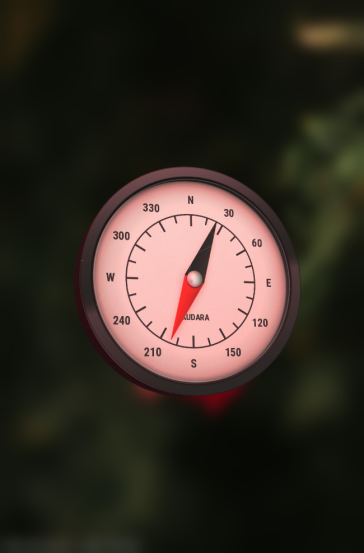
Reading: 202.5; °
